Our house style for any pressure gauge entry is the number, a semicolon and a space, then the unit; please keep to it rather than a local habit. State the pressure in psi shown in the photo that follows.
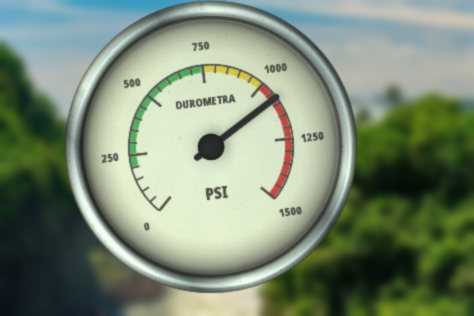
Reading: 1075; psi
